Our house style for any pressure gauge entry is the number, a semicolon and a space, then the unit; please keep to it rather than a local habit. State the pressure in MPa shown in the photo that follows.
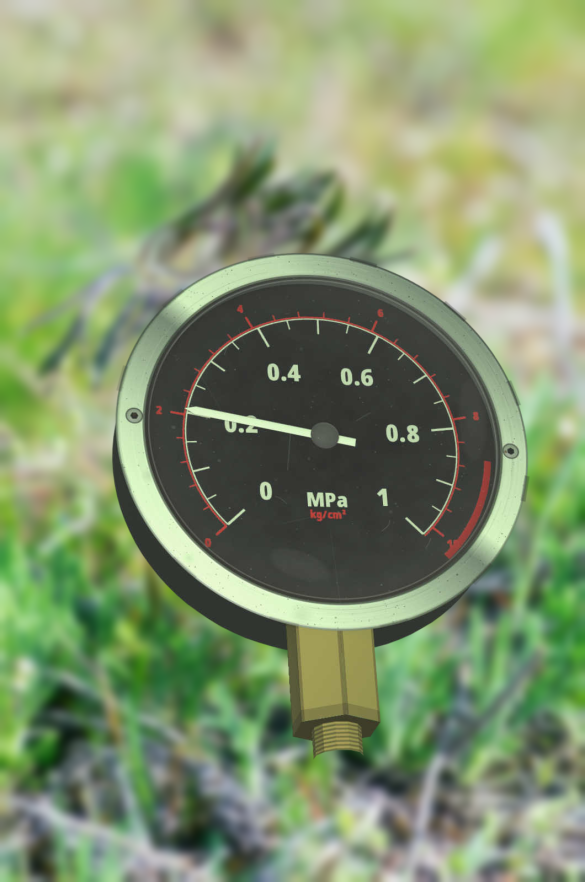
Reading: 0.2; MPa
